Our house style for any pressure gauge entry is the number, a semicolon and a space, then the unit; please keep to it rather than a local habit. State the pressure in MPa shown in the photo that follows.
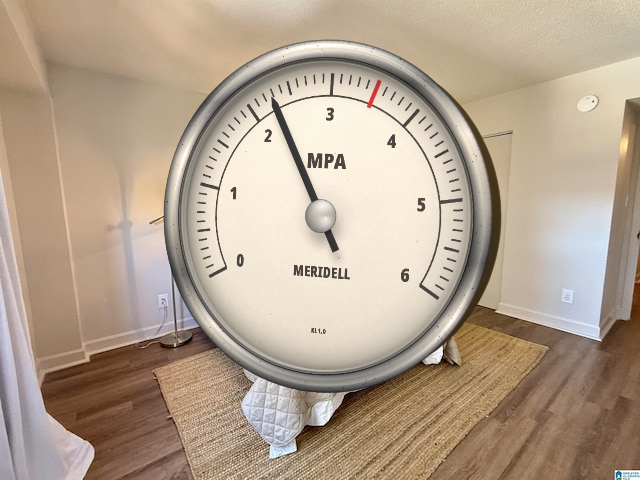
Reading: 2.3; MPa
